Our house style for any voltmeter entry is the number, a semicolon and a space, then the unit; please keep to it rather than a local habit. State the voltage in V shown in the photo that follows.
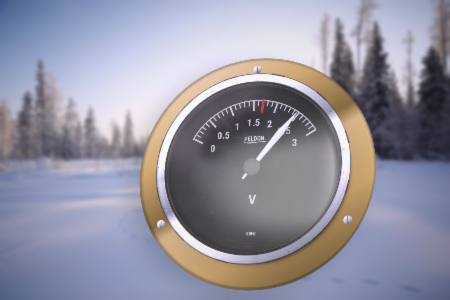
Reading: 2.5; V
